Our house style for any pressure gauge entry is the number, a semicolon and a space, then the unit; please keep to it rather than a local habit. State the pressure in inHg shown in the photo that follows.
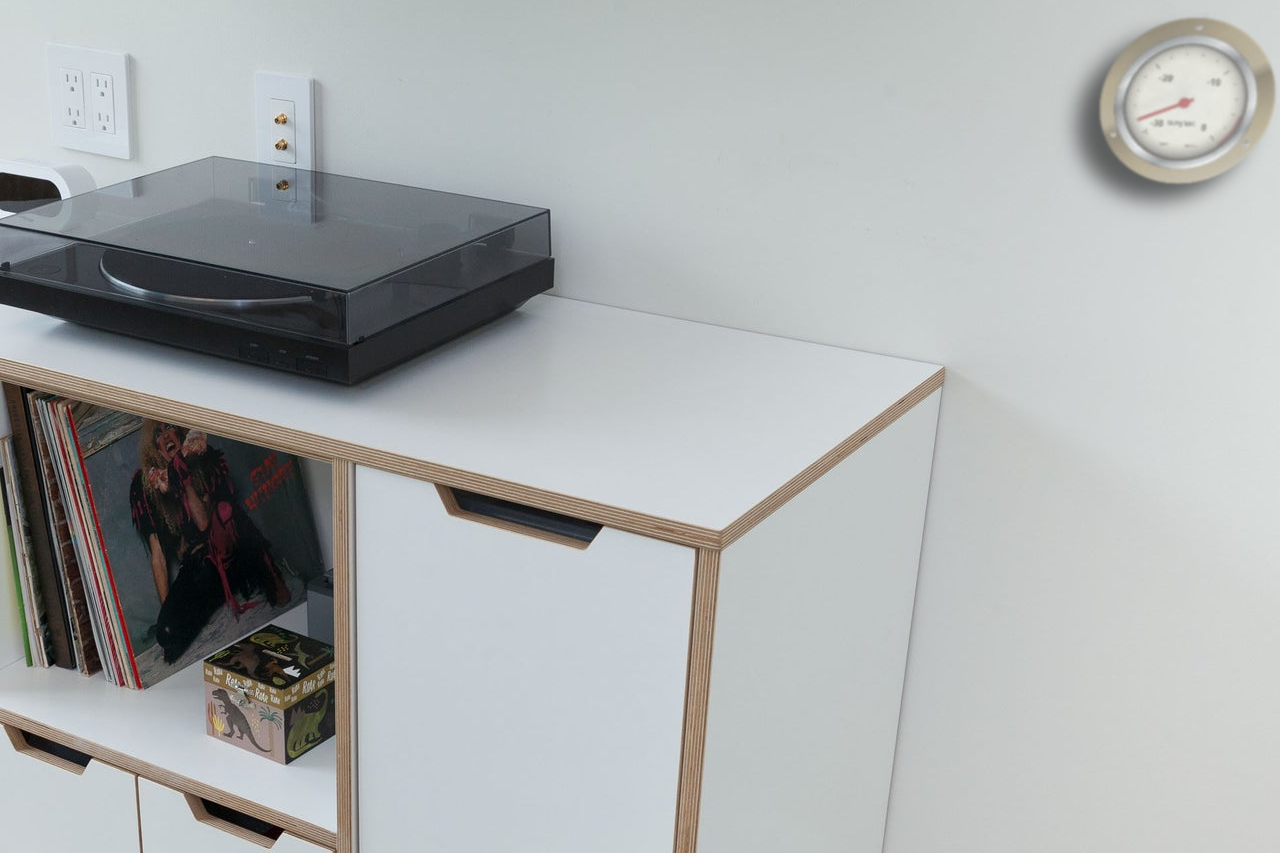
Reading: -28; inHg
